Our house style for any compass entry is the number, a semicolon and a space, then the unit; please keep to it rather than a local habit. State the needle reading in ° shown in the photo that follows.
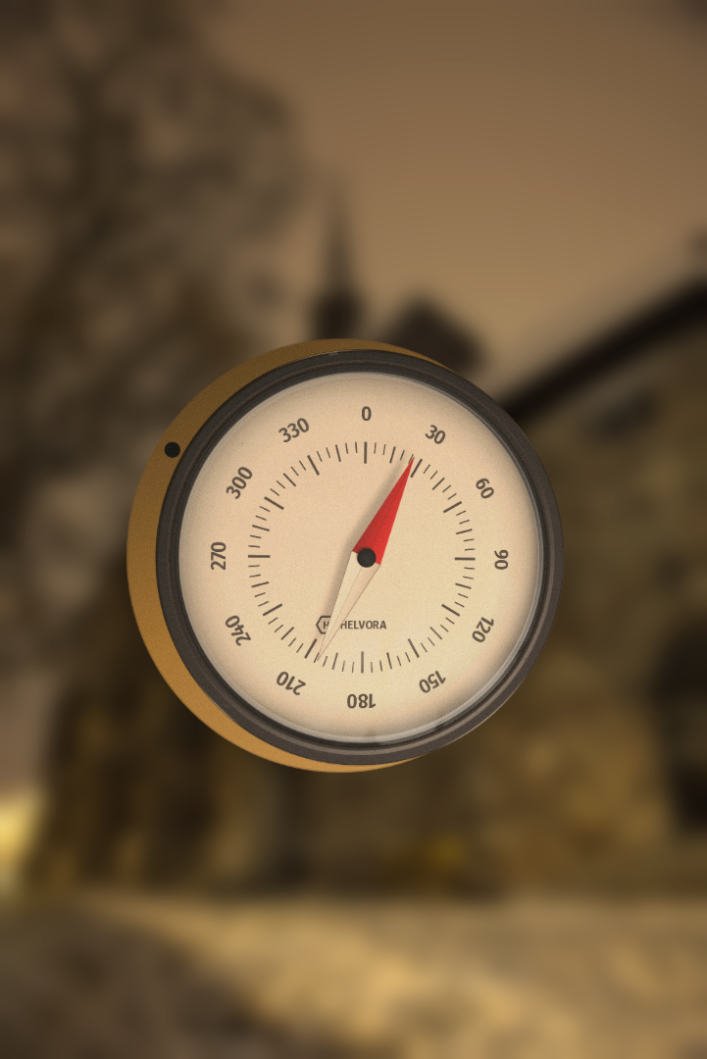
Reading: 25; °
